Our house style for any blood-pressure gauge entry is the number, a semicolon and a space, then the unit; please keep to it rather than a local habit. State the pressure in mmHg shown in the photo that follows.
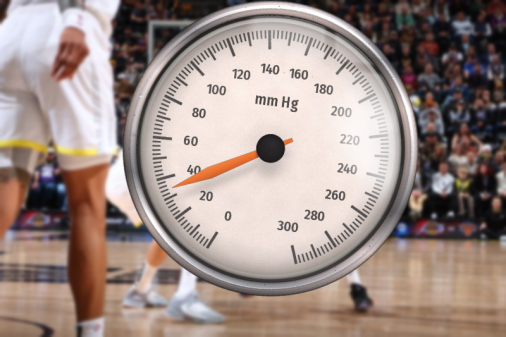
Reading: 34; mmHg
